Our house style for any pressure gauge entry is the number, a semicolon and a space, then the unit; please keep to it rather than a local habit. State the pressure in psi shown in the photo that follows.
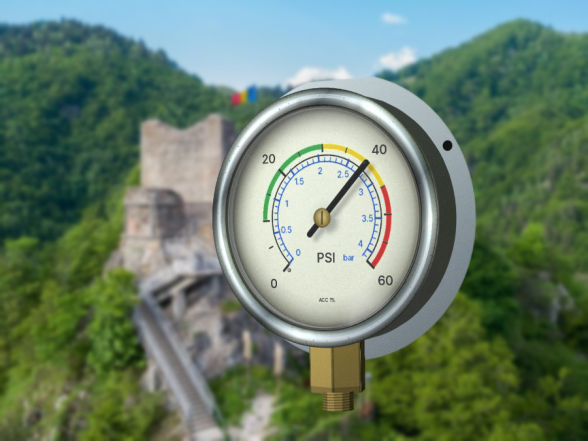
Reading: 40; psi
